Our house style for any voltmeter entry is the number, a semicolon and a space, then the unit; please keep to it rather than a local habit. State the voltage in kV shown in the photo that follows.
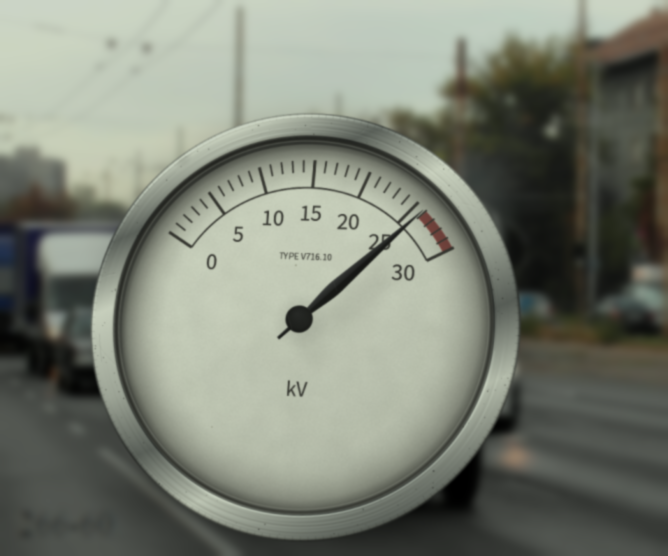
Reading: 26; kV
